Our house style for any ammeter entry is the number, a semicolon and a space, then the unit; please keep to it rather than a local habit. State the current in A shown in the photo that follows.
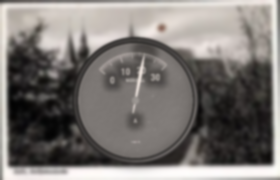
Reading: 20; A
